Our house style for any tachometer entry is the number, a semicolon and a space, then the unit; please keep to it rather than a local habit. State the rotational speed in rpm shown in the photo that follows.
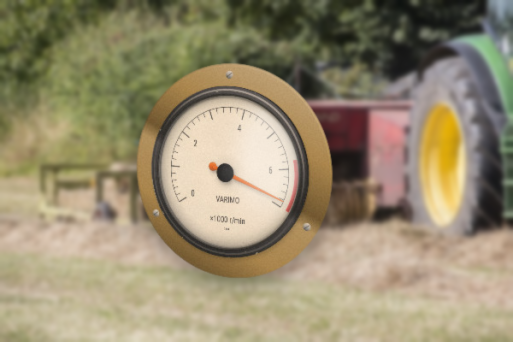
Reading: 6800; rpm
